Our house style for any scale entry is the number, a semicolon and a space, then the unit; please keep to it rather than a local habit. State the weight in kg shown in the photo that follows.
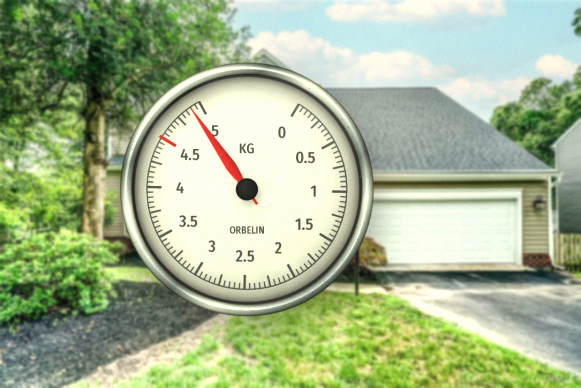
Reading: 4.9; kg
